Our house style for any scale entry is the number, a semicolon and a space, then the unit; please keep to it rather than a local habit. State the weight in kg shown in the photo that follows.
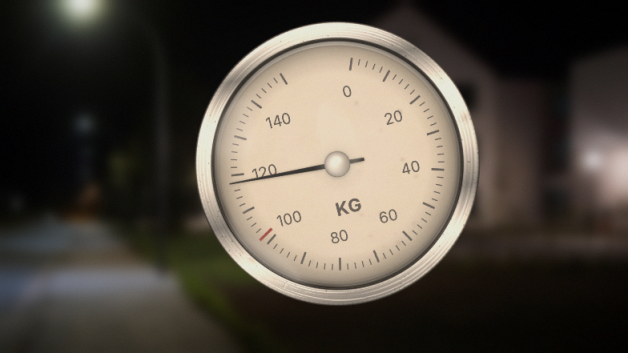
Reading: 118; kg
